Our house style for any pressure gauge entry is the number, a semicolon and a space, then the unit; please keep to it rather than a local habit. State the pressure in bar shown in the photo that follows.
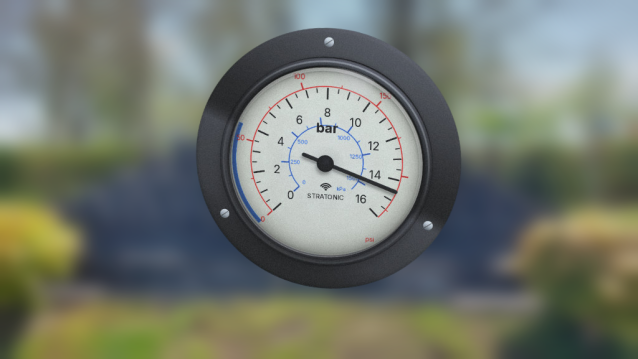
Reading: 14.5; bar
